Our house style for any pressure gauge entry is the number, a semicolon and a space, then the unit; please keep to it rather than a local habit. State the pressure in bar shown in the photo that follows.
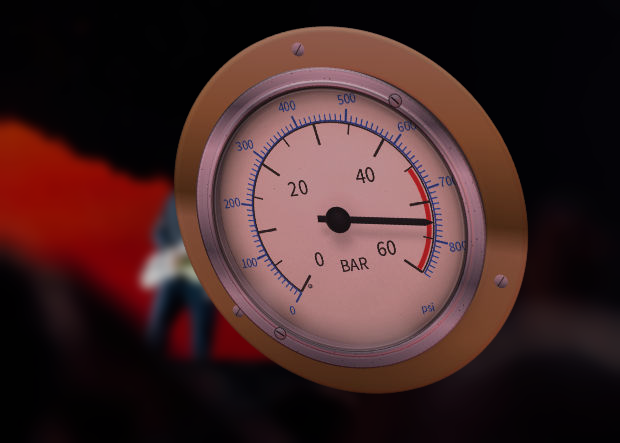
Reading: 52.5; bar
